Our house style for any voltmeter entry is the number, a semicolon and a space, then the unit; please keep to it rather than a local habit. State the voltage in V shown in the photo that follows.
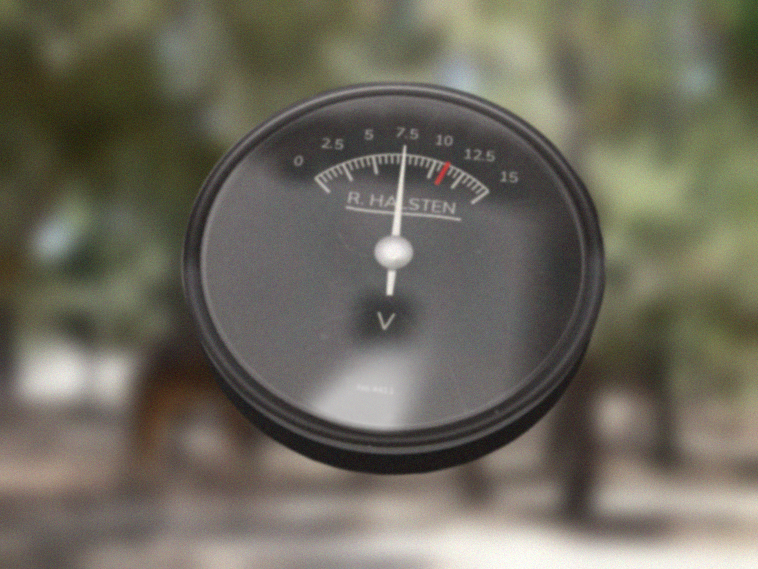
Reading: 7.5; V
